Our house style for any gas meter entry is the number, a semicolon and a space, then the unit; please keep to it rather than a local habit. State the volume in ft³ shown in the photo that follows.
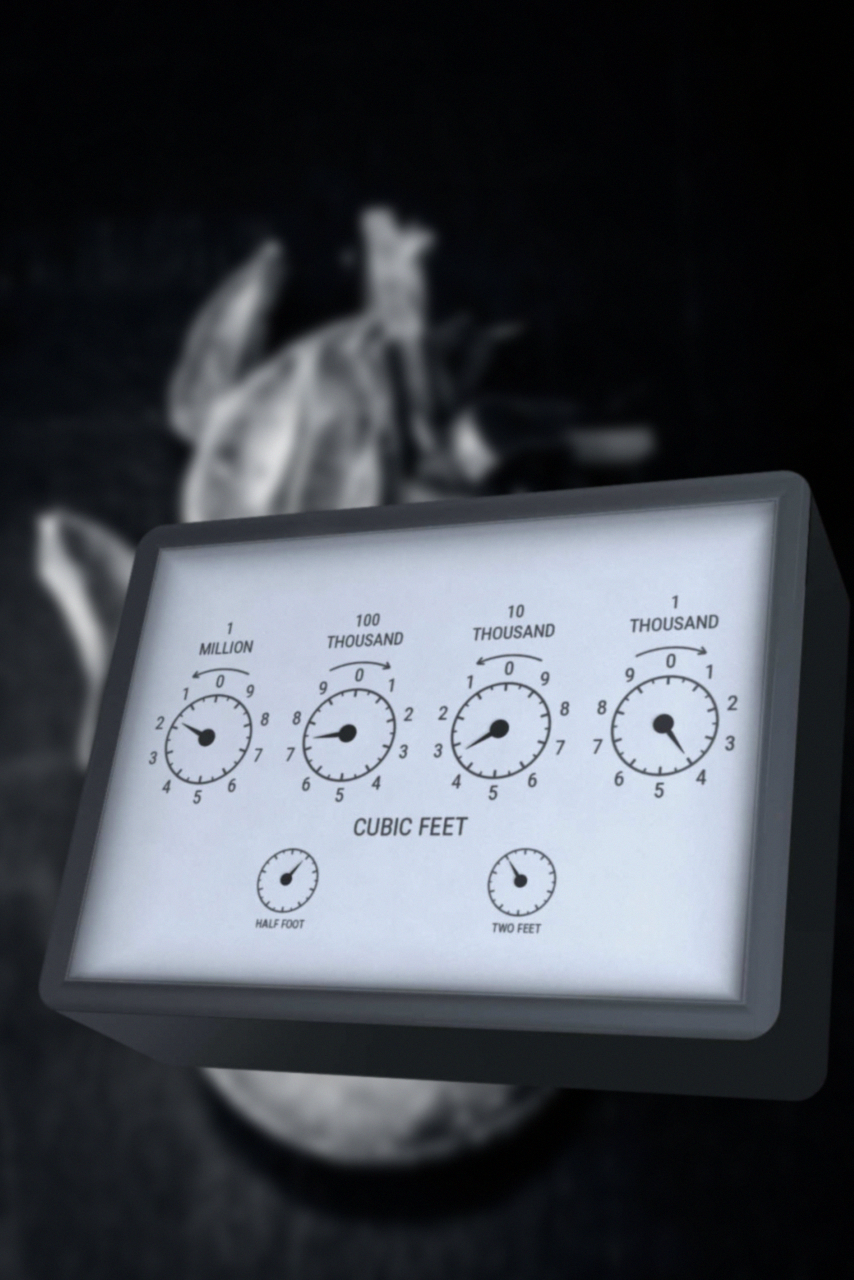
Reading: 173400; ft³
